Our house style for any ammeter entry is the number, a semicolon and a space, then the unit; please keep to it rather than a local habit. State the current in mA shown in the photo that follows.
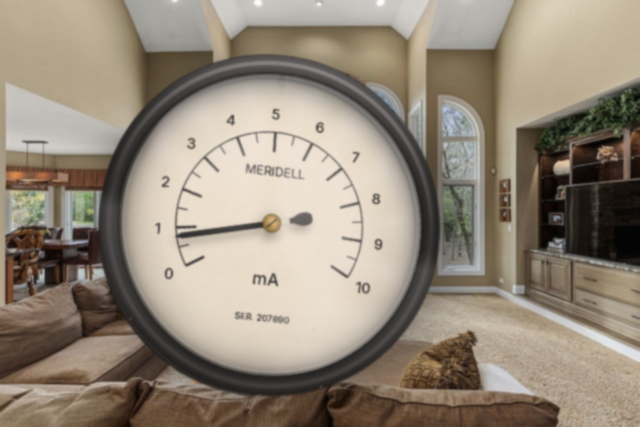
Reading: 0.75; mA
